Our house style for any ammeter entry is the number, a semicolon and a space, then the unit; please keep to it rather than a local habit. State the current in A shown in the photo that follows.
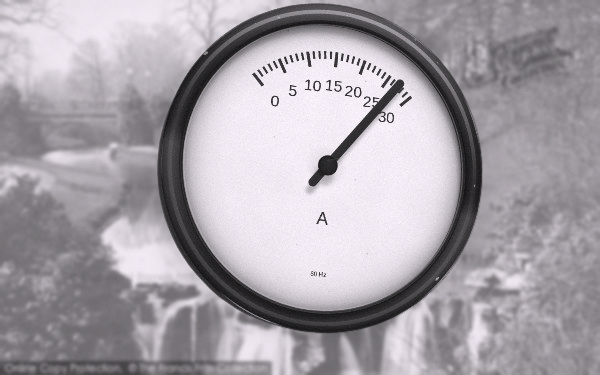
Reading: 27; A
